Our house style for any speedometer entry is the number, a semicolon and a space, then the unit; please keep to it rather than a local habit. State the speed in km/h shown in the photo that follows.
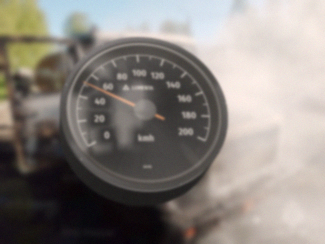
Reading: 50; km/h
